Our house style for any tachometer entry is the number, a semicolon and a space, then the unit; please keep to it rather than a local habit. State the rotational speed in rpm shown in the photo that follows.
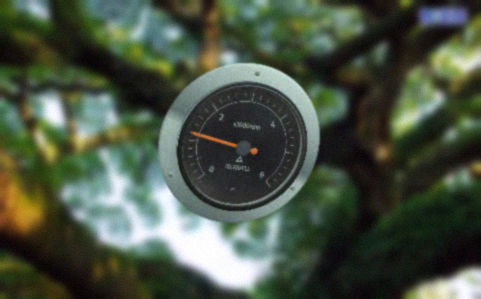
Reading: 1200; rpm
